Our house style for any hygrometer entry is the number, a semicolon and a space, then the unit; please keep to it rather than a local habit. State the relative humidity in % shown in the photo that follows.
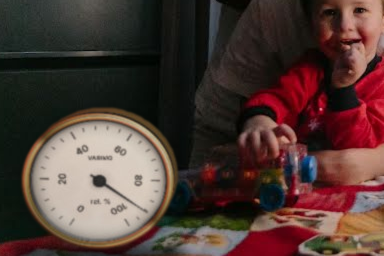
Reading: 92; %
